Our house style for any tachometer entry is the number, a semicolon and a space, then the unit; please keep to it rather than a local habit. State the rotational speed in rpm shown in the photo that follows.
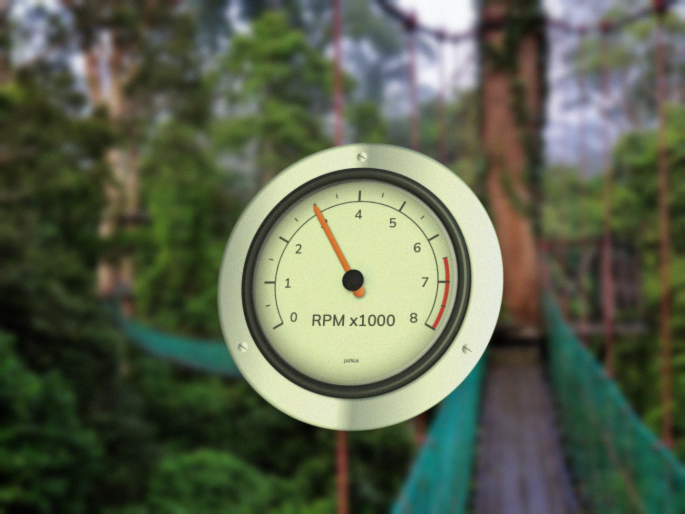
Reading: 3000; rpm
